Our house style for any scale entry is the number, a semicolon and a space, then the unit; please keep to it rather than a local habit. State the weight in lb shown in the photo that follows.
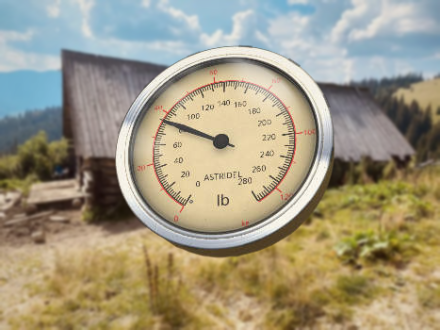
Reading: 80; lb
